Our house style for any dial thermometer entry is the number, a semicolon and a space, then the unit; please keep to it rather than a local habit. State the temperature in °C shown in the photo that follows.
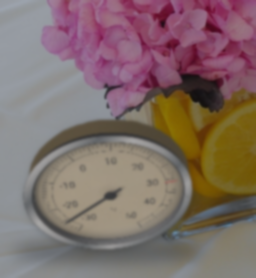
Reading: -25; °C
